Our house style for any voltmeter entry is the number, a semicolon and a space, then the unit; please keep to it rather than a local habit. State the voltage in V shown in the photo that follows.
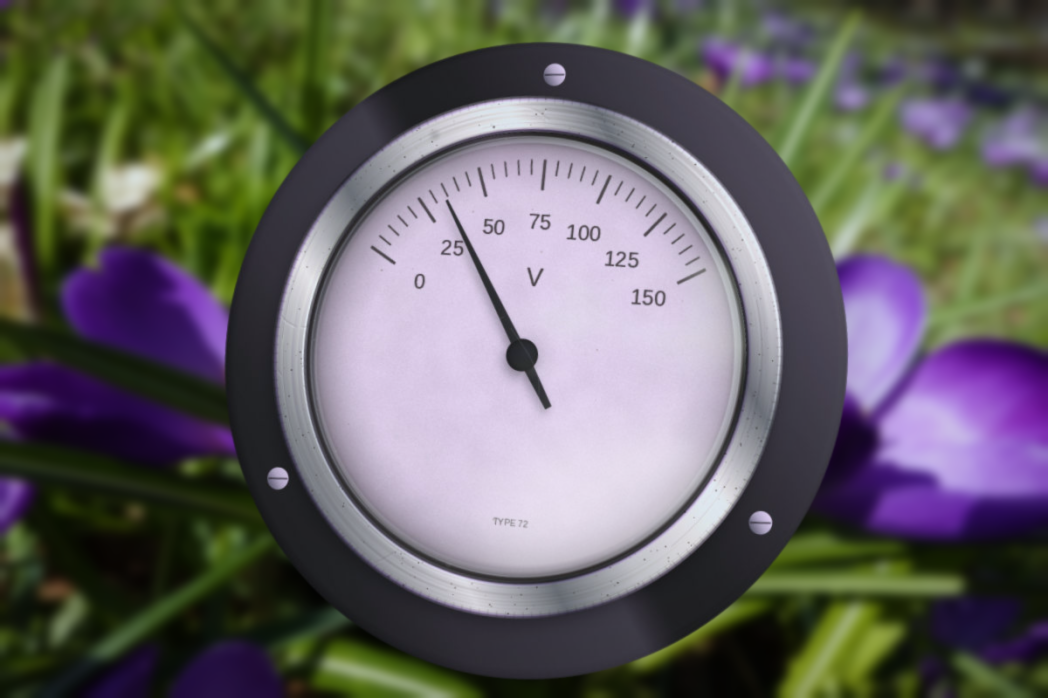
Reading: 35; V
